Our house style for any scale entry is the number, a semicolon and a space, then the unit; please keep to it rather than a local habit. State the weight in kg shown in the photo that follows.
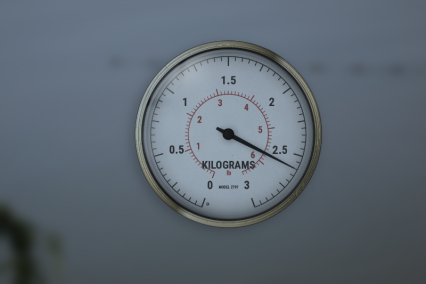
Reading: 2.6; kg
